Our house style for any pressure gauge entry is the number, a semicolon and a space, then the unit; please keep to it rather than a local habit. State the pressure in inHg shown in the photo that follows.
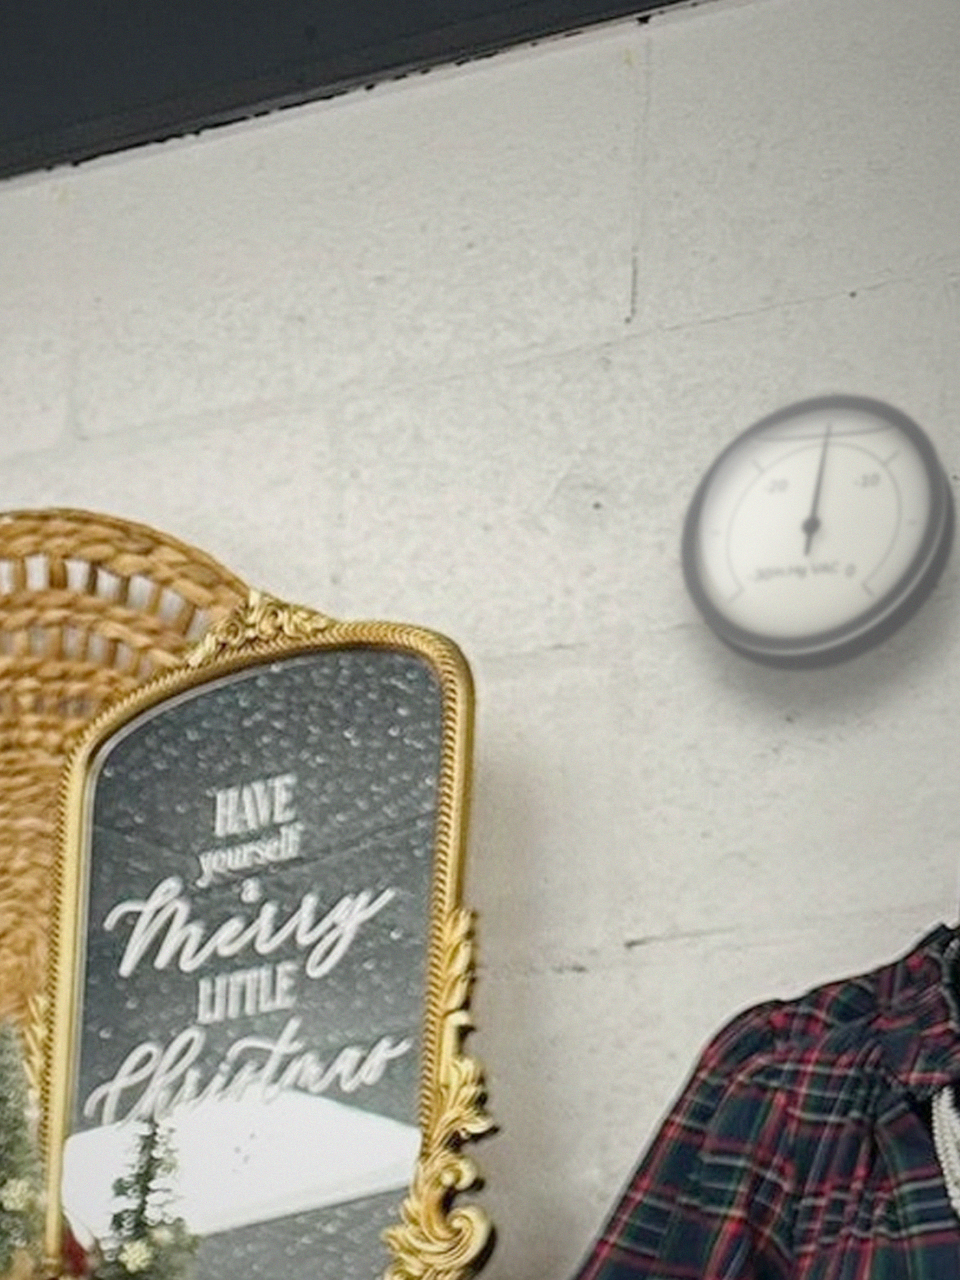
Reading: -15; inHg
